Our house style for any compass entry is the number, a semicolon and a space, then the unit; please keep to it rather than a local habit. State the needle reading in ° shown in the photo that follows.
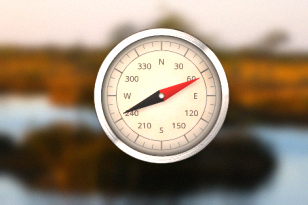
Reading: 65; °
